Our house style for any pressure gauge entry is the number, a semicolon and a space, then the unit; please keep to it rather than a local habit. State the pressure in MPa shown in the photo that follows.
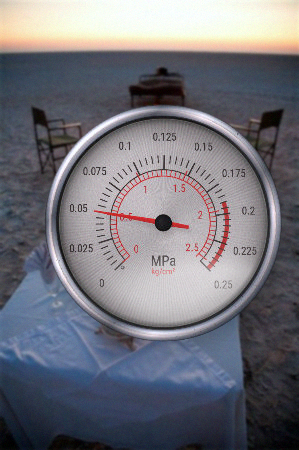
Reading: 0.05; MPa
